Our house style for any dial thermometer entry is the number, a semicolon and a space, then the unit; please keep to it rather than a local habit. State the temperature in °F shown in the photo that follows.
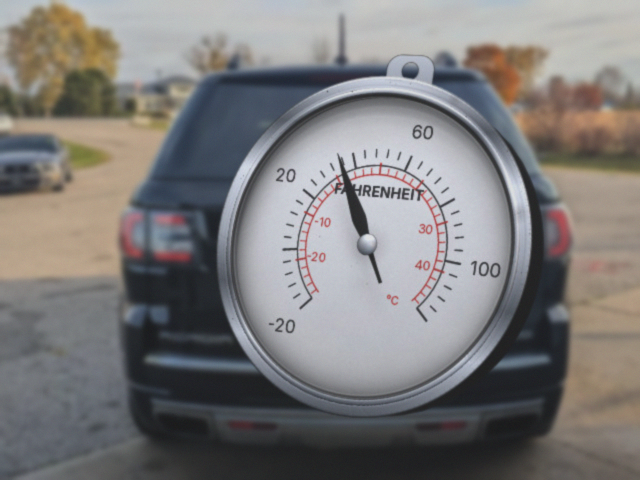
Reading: 36; °F
